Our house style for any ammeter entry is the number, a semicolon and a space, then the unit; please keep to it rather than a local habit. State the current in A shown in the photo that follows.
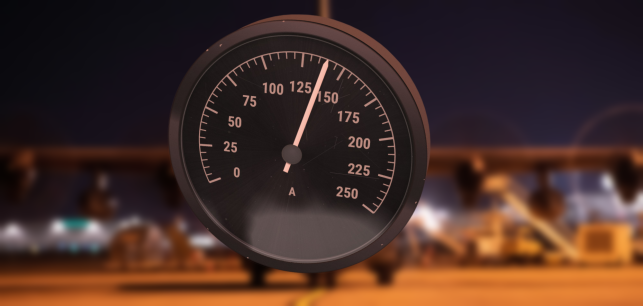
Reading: 140; A
